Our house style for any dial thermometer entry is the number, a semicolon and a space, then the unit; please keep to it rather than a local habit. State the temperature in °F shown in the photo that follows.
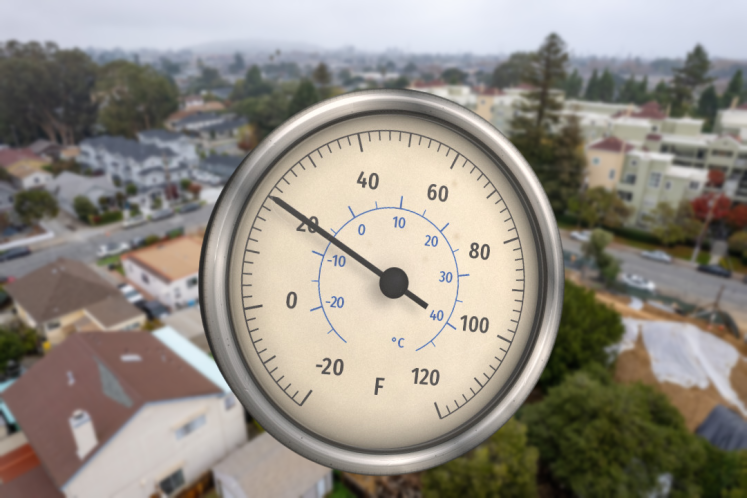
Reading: 20; °F
